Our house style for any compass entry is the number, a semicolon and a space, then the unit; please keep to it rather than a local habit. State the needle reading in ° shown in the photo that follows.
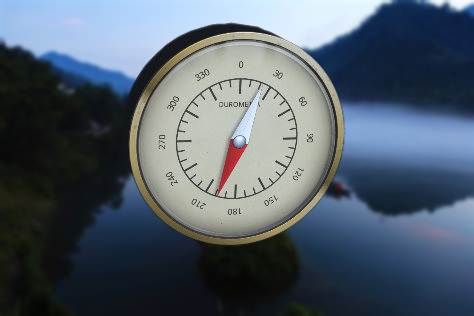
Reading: 200; °
